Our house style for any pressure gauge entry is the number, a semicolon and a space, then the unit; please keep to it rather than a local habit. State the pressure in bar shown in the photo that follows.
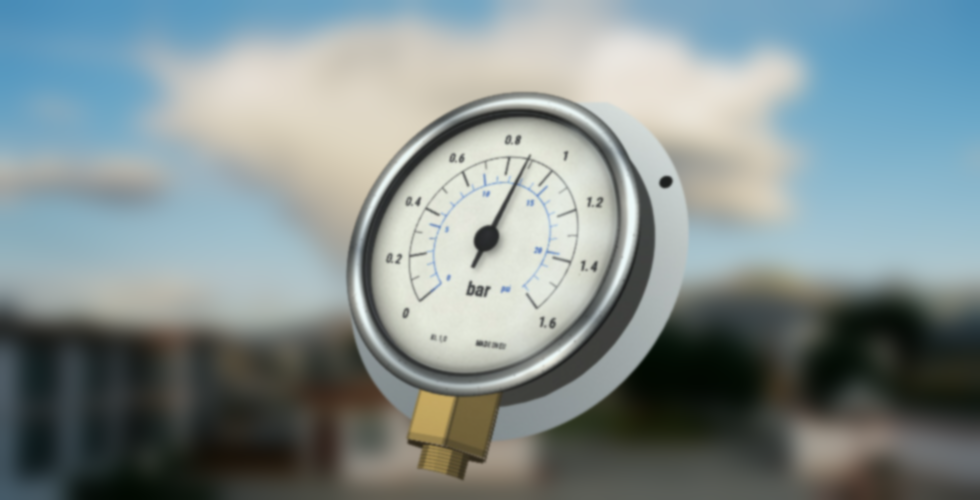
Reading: 0.9; bar
